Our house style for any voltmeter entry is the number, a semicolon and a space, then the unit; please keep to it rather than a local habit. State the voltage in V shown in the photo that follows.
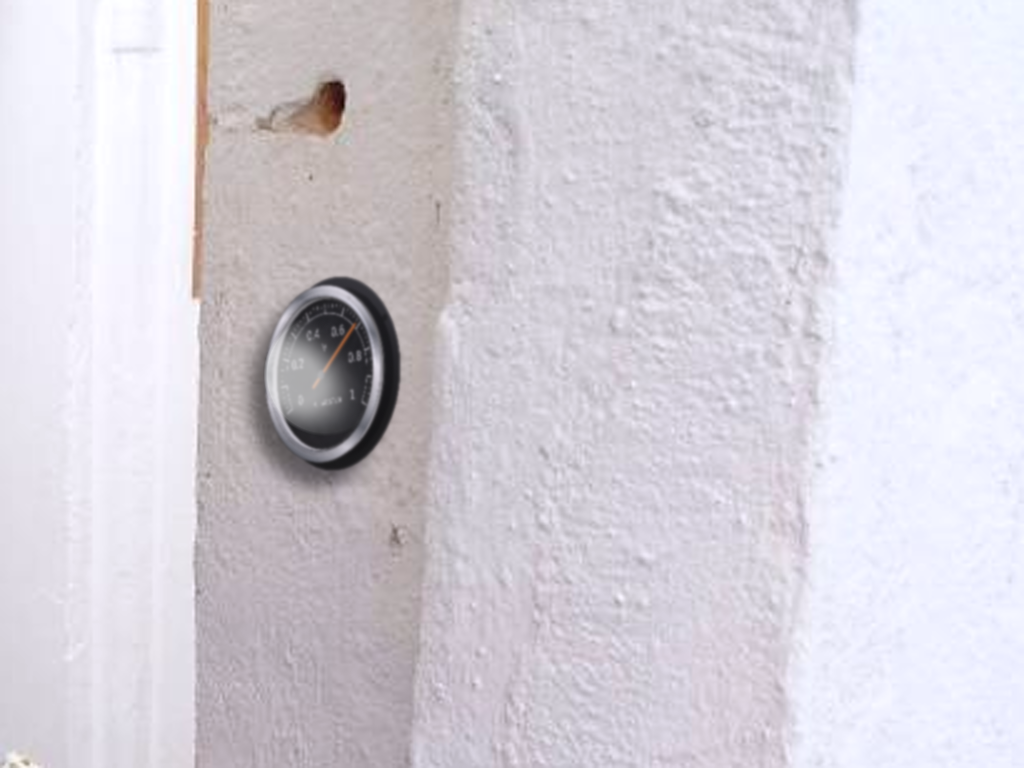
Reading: 0.7; V
